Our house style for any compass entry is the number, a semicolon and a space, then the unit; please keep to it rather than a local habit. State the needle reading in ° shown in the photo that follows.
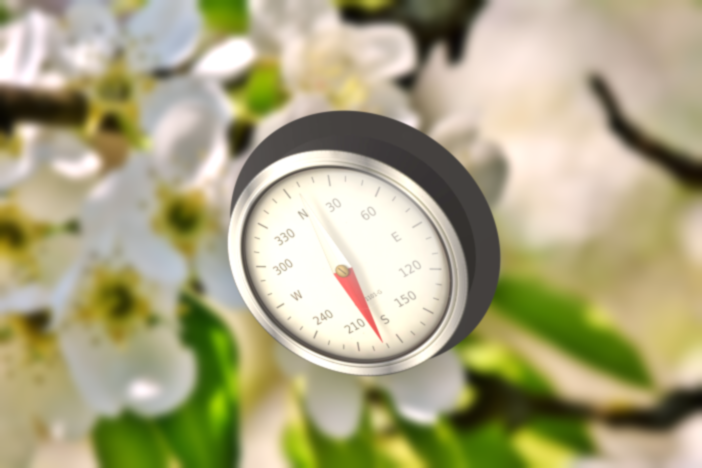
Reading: 190; °
